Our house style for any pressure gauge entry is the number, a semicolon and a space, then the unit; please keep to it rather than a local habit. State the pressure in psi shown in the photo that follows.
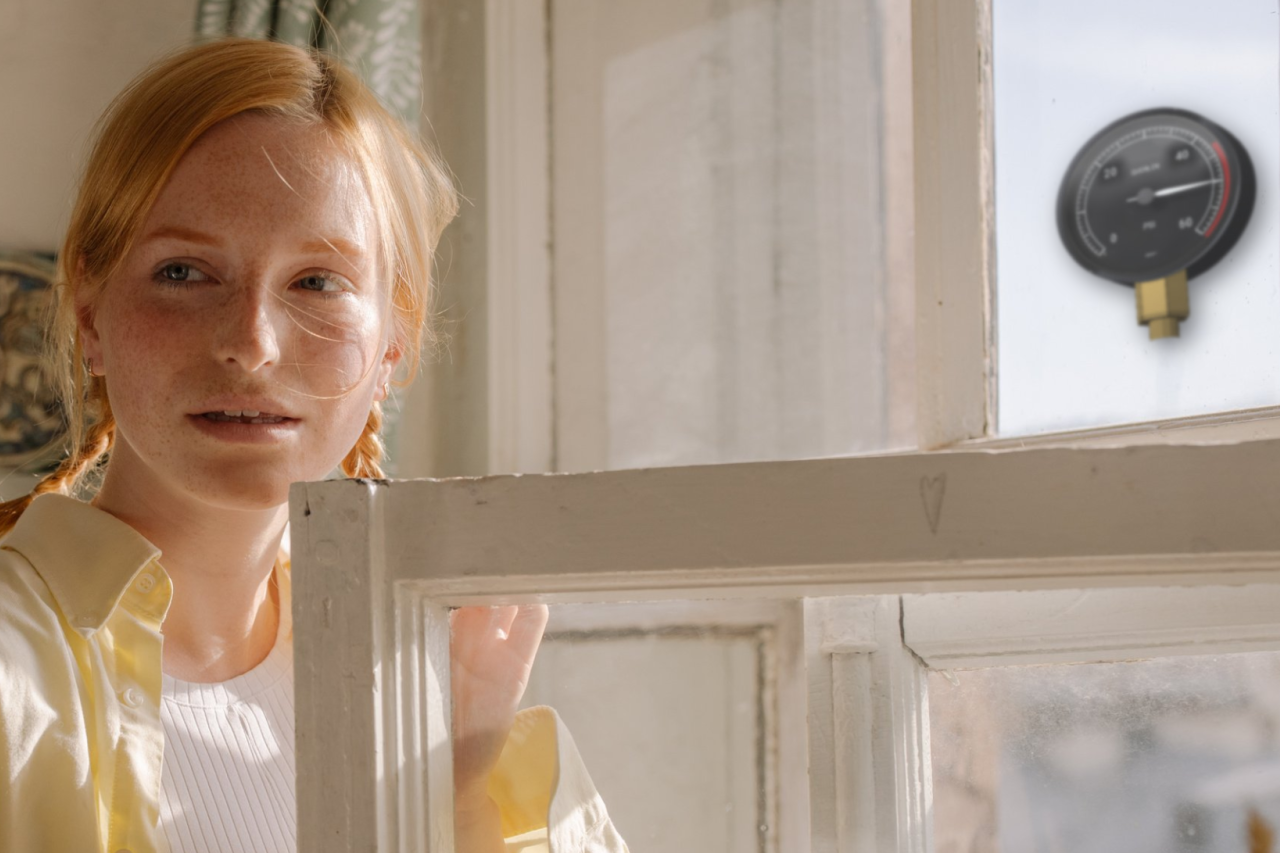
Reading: 50; psi
